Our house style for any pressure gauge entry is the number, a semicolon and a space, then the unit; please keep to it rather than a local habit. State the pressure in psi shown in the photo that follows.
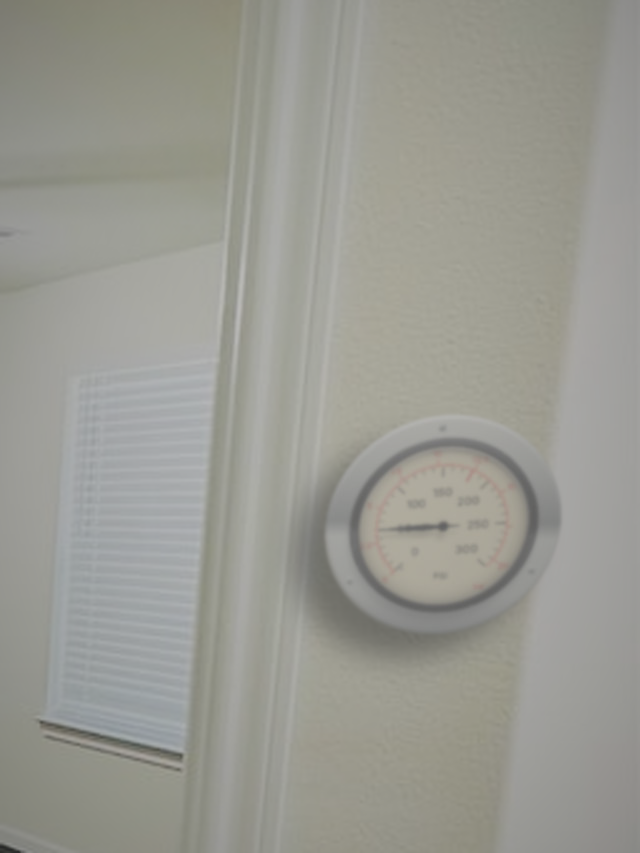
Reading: 50; psi
